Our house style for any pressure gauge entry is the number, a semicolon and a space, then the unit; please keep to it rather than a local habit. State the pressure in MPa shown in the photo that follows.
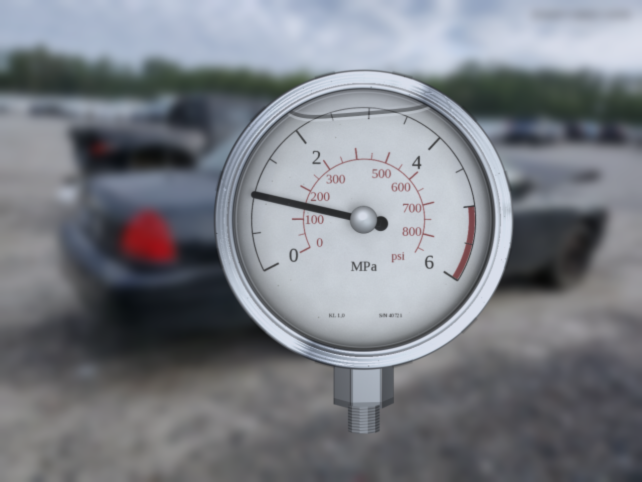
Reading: 1; MPa
